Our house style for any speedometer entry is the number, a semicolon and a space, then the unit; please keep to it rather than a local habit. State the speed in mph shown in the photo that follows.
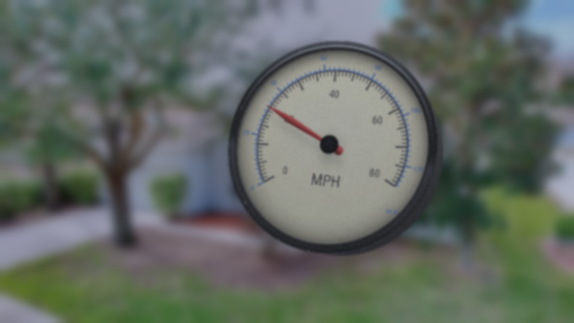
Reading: 20; mph
